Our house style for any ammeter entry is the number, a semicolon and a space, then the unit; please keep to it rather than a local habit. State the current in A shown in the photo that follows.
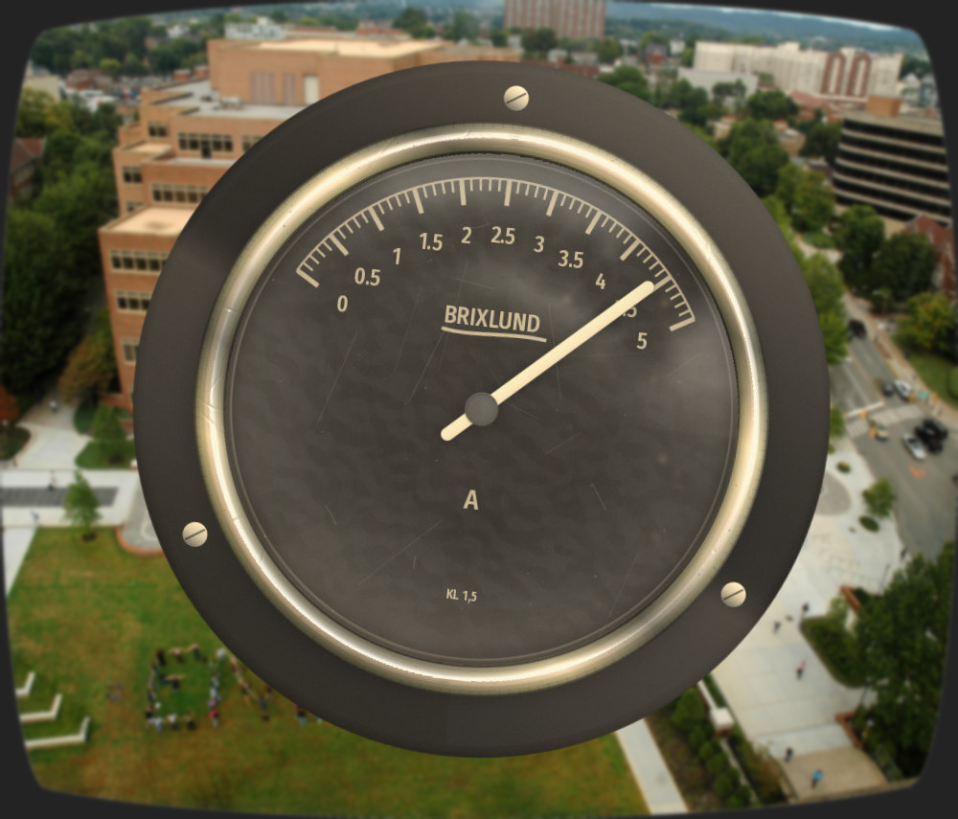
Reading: 4.45; A
